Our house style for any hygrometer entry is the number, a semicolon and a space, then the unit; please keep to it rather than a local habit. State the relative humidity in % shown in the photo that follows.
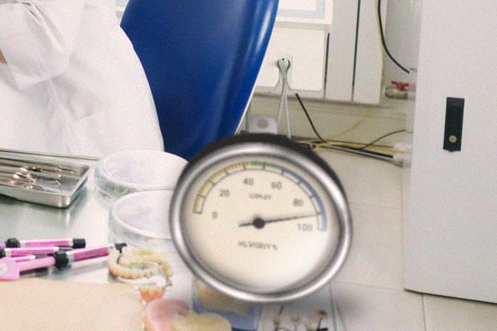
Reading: 90; %
